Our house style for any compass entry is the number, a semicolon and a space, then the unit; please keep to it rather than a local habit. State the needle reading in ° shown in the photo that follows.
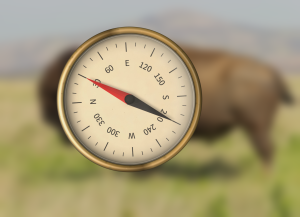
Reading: 30; °
